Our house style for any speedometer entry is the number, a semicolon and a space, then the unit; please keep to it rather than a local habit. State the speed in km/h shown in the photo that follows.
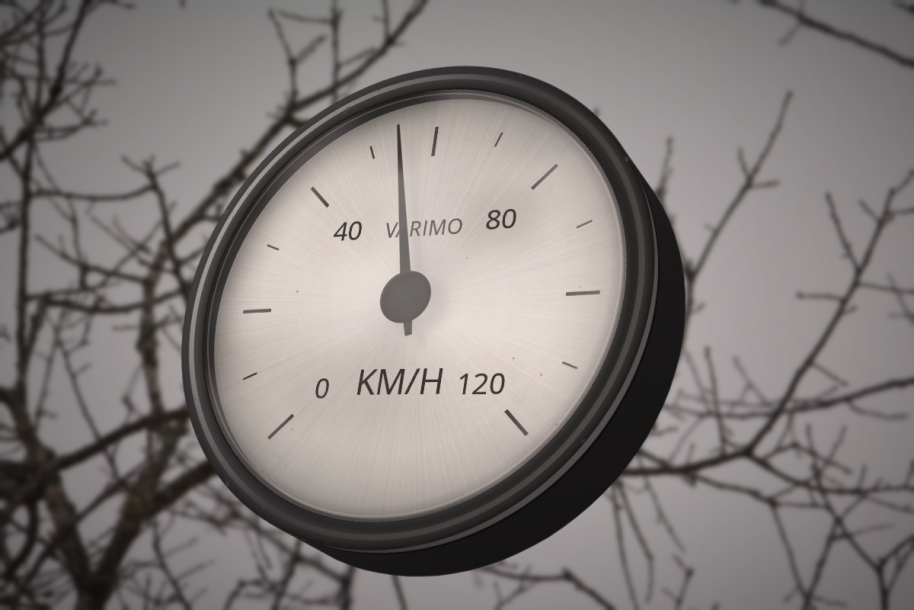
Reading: 55; km/h
